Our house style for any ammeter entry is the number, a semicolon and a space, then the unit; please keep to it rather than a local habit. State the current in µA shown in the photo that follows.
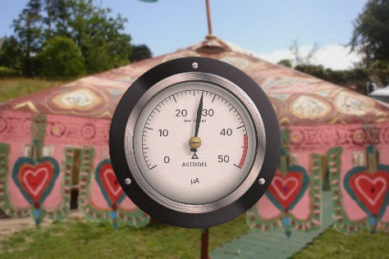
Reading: 27; µA
